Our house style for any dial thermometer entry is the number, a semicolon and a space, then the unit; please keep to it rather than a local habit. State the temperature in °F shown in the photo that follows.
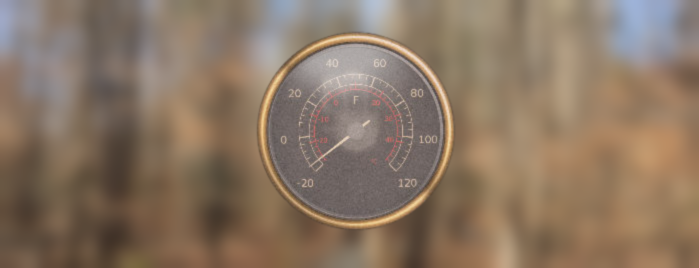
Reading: -16; °F
